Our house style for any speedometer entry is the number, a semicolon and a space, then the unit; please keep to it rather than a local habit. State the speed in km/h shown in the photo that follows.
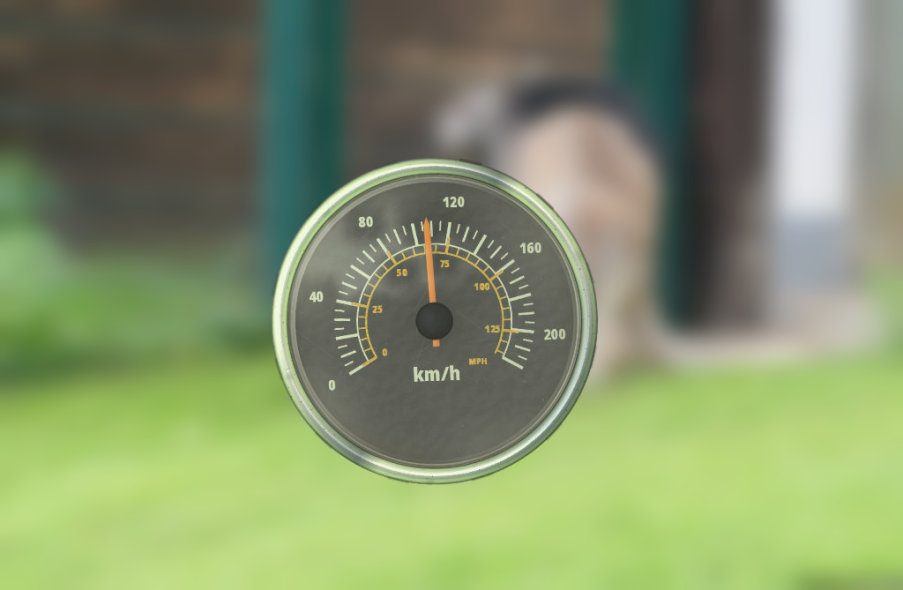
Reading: 107.5; km/h
